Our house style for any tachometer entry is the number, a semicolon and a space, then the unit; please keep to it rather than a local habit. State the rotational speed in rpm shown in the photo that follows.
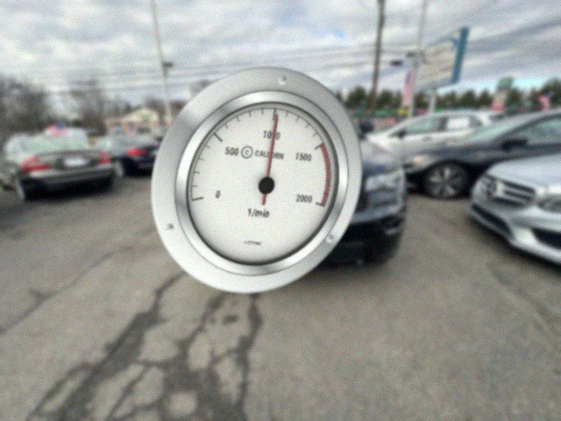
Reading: 1000; rpm
